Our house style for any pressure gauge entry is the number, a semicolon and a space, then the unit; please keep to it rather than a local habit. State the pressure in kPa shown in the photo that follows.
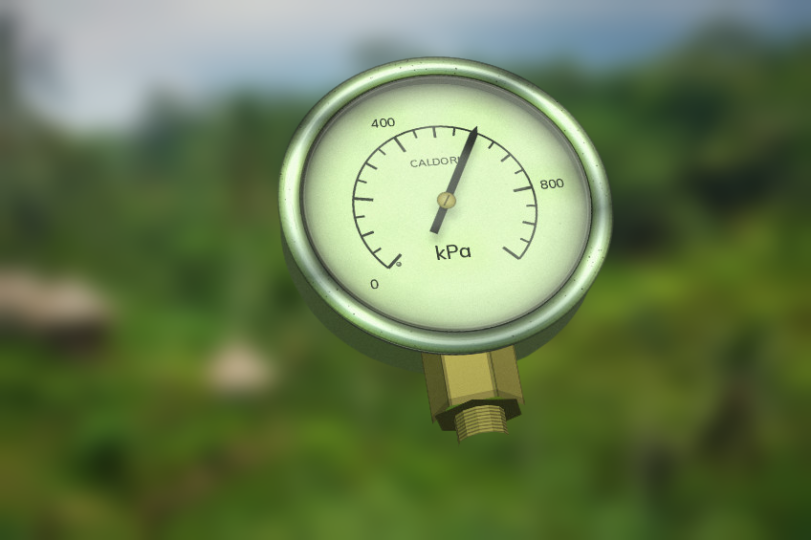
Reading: 600; kPa
